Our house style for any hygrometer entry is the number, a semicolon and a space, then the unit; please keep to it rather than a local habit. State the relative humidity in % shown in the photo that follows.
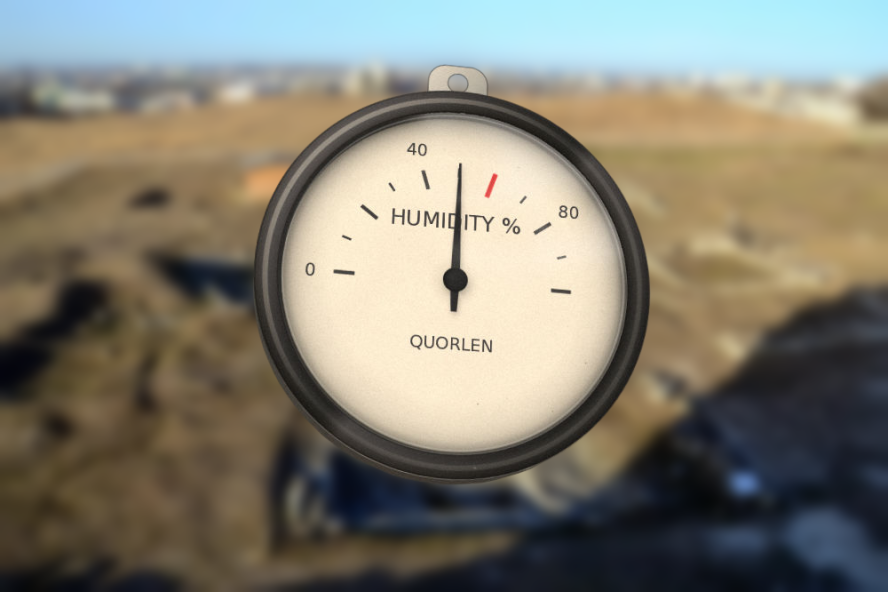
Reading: 50; %
